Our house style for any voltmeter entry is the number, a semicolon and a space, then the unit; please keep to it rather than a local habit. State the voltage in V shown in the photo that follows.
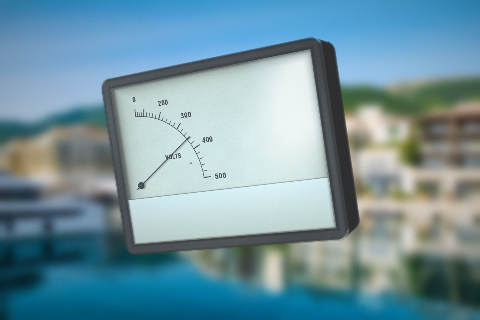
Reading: 360; V
